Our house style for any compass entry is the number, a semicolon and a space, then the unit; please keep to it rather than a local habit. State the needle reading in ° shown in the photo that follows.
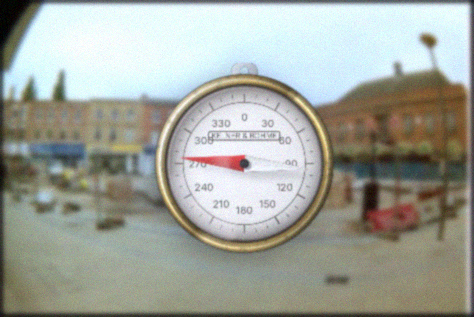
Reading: 275; °
